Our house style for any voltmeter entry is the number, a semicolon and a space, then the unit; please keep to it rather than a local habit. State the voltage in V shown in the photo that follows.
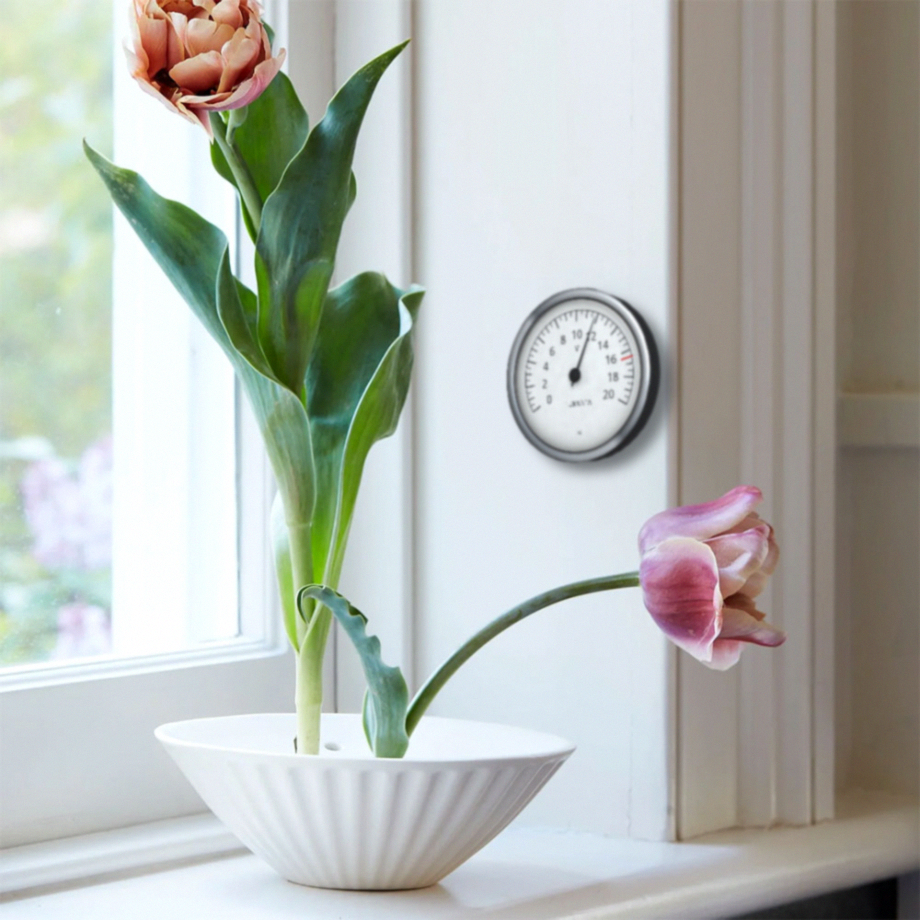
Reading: 12; V
